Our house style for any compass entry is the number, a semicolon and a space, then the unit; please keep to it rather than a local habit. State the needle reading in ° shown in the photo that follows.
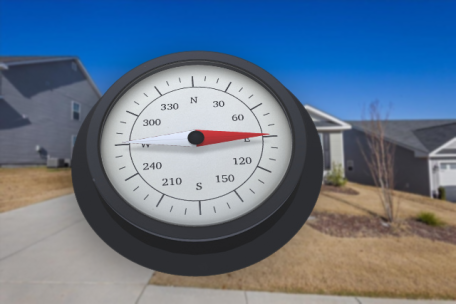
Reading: 90; °
